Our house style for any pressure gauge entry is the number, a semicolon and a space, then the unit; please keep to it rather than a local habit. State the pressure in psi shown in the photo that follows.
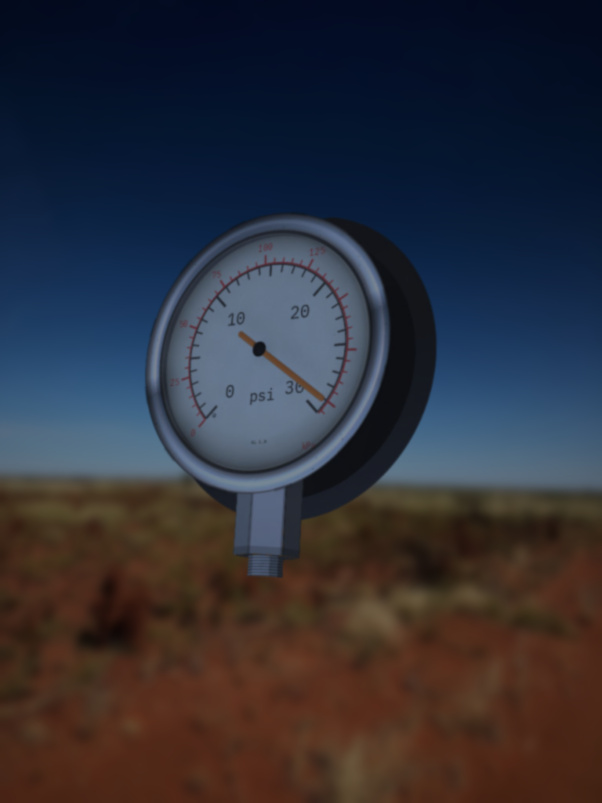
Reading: 29; psi
